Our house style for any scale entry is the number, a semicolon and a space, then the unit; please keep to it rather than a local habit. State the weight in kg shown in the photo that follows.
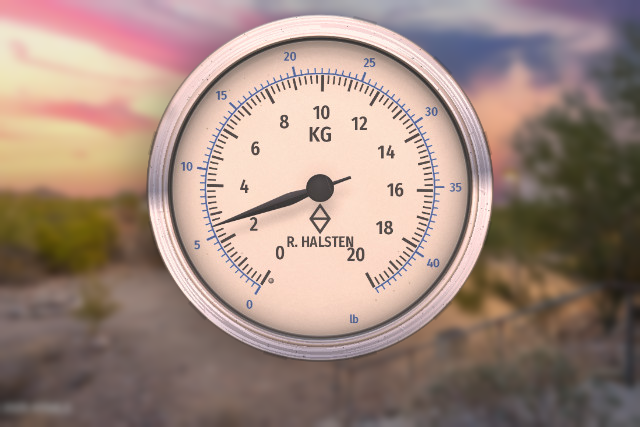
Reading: 2.6; kg
